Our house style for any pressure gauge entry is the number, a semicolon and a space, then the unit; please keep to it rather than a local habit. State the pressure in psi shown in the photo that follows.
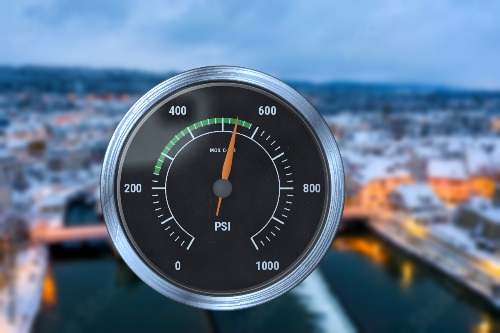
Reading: 540; psi
